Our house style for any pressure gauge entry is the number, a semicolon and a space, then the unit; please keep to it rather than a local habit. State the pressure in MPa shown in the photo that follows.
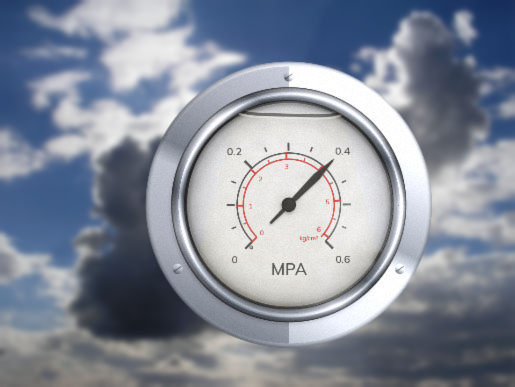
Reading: 0.4; MPa
